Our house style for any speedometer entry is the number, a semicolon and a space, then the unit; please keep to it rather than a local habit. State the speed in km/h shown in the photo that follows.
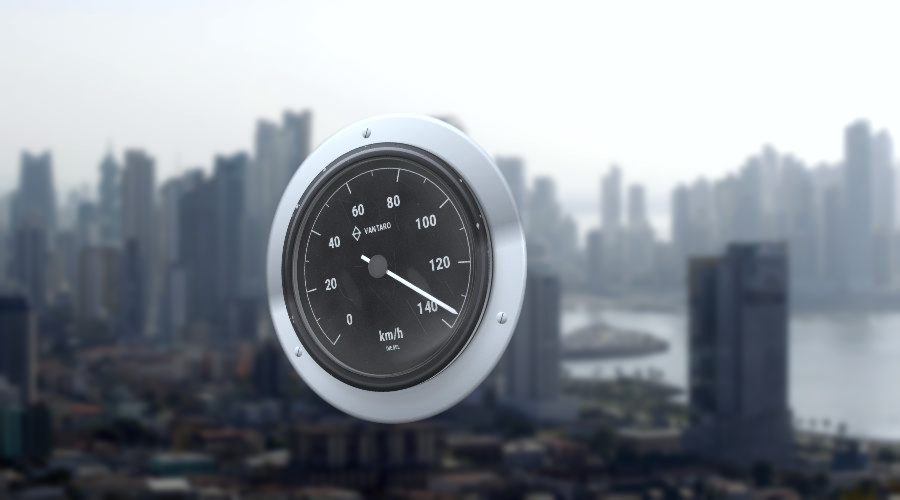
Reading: 135; km/h
